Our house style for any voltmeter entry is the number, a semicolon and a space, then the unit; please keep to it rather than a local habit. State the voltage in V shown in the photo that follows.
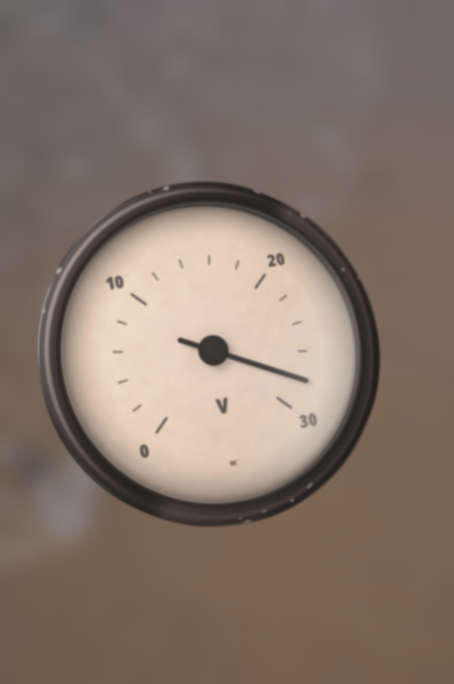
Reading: 28; V
